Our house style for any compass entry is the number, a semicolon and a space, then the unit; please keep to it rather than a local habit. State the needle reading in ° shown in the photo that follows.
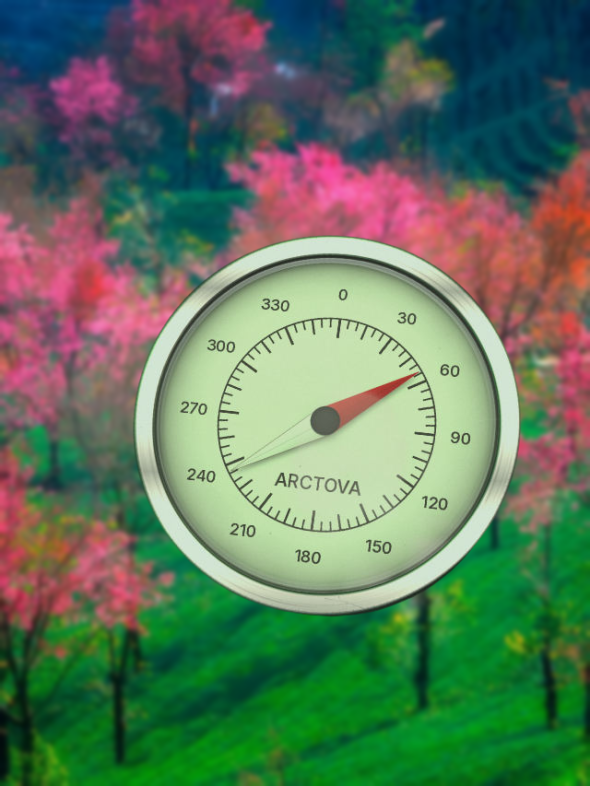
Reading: 55; °
